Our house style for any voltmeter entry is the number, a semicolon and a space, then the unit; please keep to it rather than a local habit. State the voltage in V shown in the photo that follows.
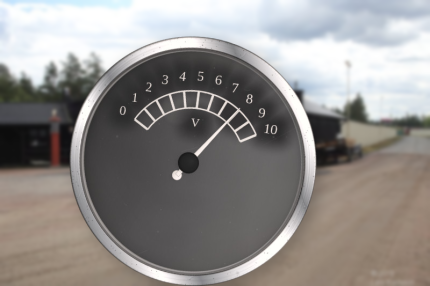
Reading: 8; V
